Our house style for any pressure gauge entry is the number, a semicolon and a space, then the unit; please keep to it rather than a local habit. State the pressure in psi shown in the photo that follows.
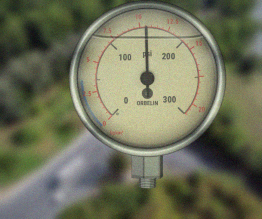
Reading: 150; psi
